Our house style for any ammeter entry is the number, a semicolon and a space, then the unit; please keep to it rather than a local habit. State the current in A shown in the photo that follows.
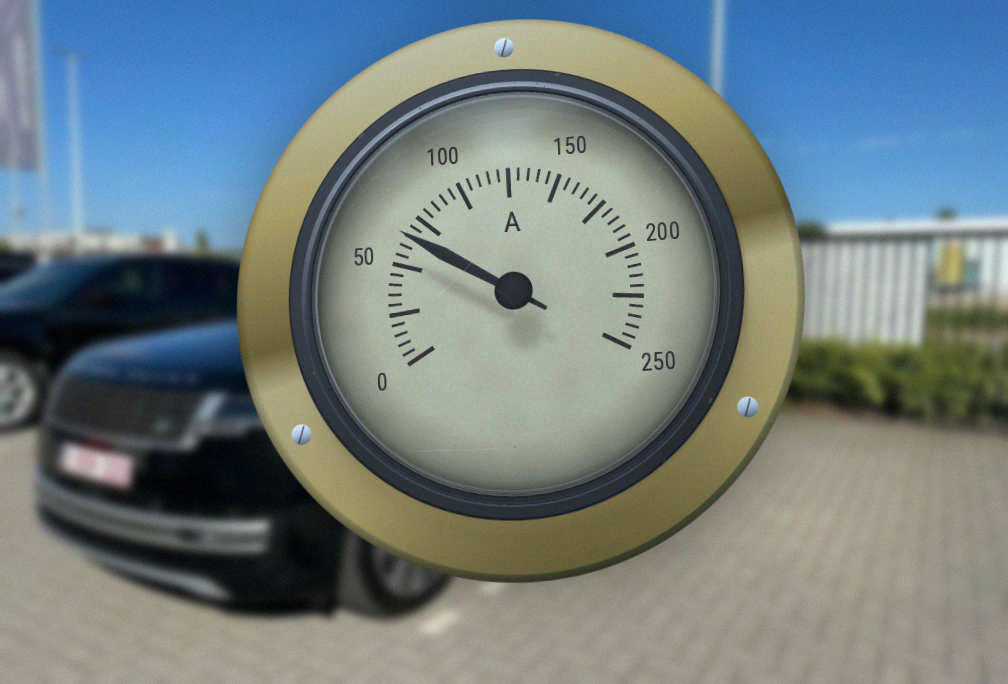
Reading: 65; A
